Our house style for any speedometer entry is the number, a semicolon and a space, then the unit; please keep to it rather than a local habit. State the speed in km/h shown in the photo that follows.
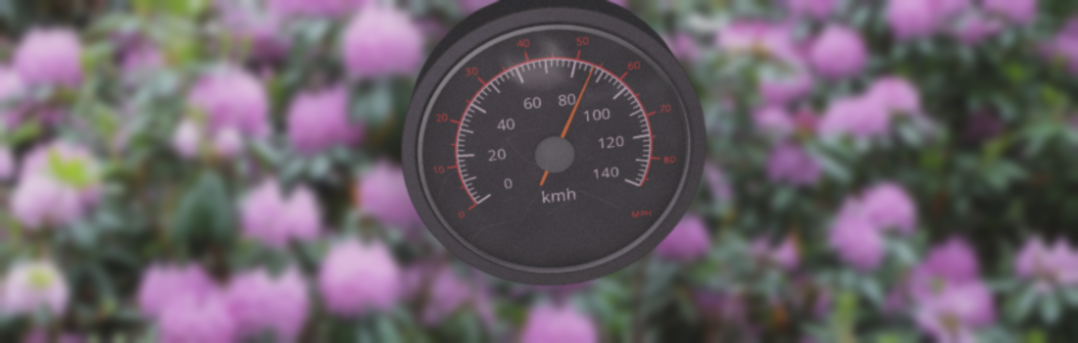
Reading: 86; km/h
